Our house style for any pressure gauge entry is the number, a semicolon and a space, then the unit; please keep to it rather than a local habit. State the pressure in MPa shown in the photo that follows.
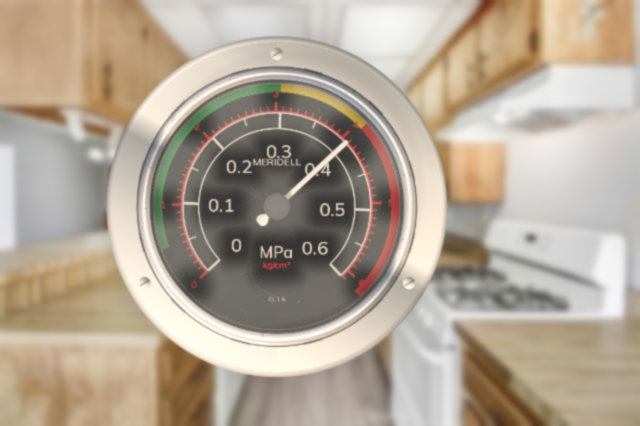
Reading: 0.4; MPa
